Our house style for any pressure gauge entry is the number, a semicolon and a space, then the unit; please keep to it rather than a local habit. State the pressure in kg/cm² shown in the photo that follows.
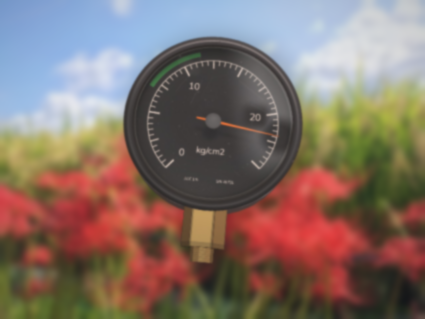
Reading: 22; kg/cm²
